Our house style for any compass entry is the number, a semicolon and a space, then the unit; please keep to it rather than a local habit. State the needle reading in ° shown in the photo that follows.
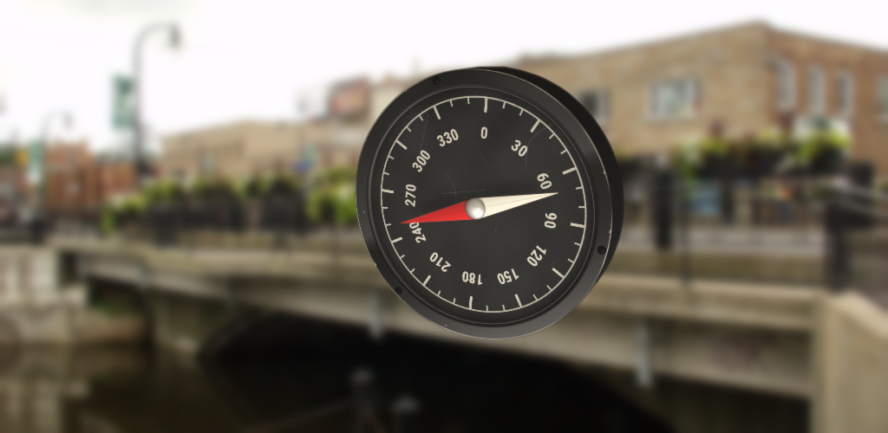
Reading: 250; °
